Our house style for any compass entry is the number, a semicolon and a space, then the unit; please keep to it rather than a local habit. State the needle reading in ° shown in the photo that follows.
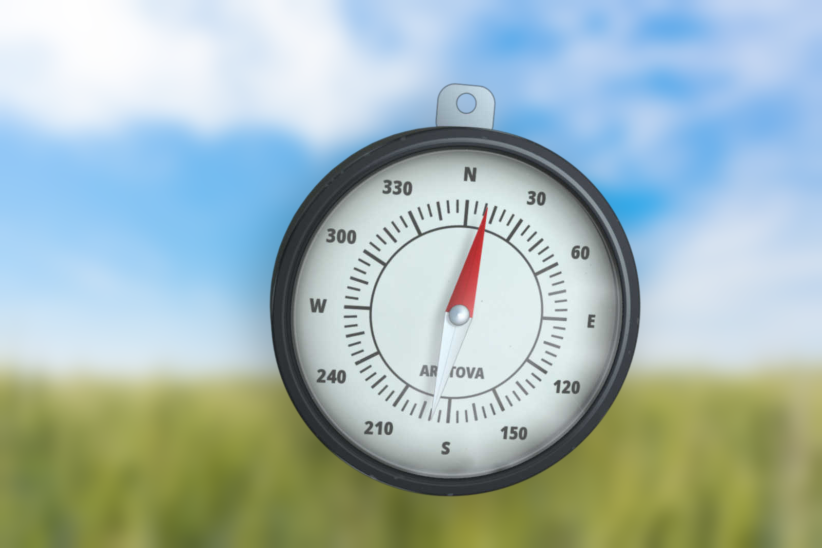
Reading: 10; °
